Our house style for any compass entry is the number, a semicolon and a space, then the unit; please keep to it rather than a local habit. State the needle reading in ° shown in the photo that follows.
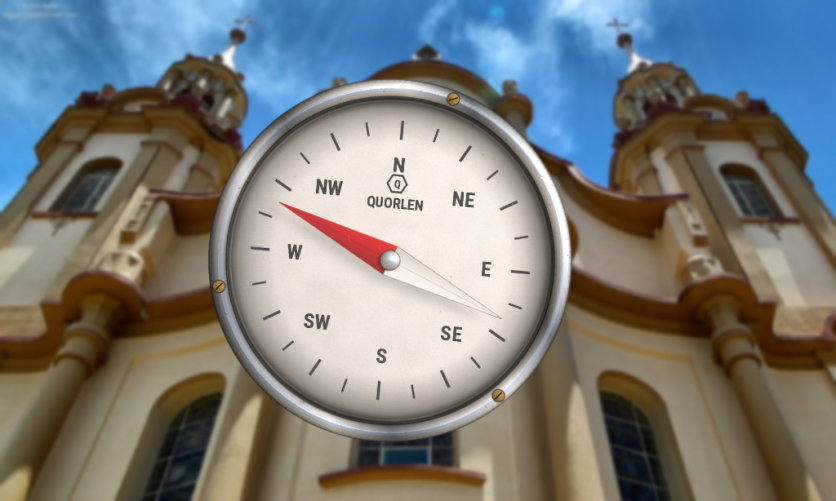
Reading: 292.5; °
